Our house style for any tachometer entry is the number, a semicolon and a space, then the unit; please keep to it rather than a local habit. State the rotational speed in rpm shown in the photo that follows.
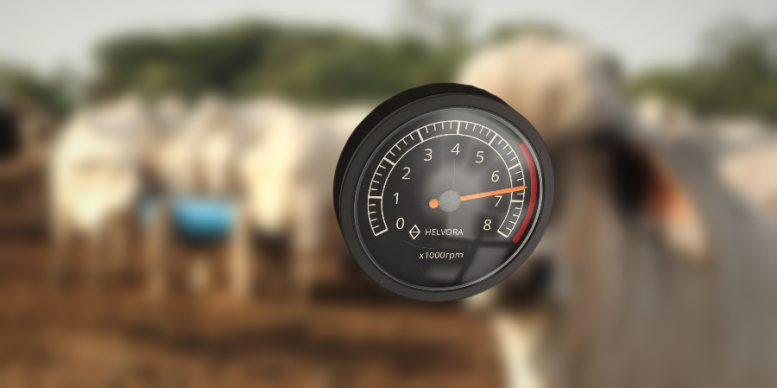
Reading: 6600; rpm
